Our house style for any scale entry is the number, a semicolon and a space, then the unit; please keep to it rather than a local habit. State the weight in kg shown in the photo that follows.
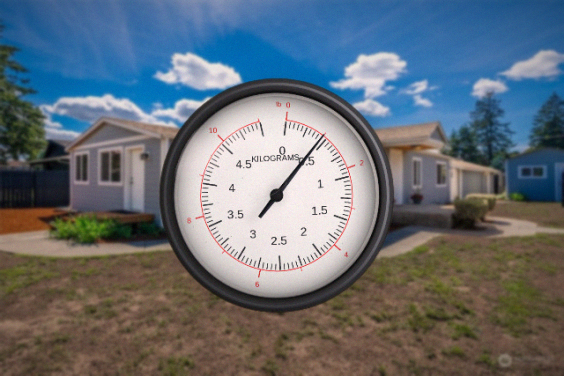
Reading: 0.45; kg
